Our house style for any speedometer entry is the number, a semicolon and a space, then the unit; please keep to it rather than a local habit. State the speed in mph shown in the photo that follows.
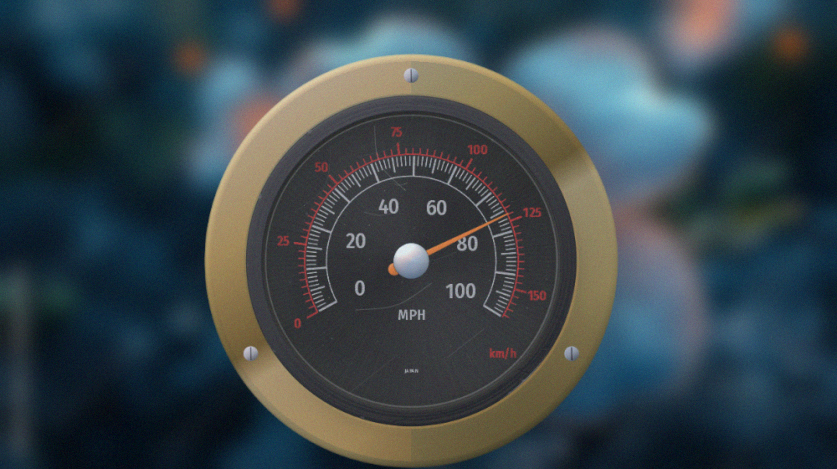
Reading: 76; mph
